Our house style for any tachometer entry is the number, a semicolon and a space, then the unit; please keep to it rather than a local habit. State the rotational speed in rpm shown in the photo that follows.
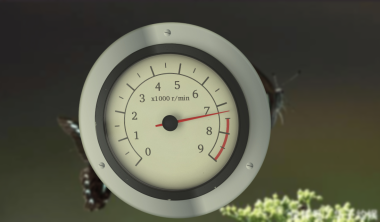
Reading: 7250; rpm
